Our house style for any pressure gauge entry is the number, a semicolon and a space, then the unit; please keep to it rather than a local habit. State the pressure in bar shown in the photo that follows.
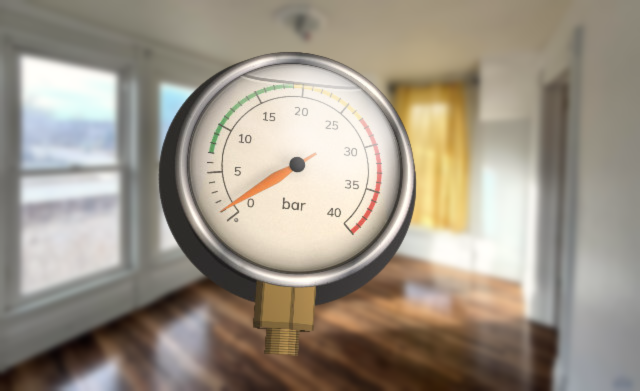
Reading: 1; bar
